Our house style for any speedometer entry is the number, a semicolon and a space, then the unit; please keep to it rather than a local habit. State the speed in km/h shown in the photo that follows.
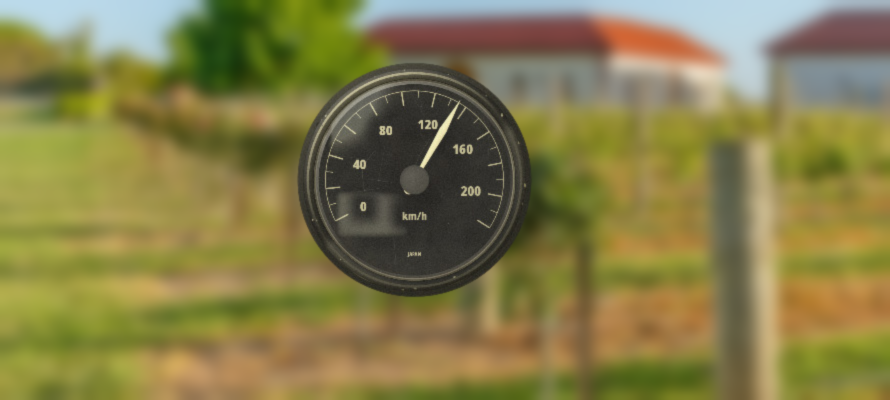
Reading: 135; km/h
